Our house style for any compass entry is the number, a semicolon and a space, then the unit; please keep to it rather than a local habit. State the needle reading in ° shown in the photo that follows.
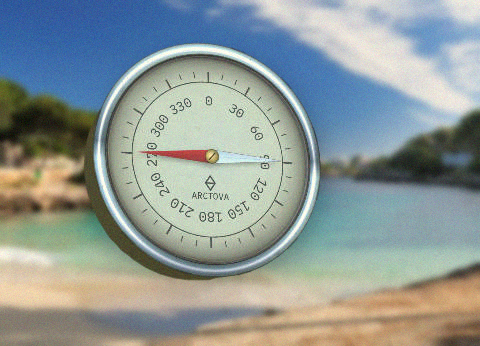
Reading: 270; °
